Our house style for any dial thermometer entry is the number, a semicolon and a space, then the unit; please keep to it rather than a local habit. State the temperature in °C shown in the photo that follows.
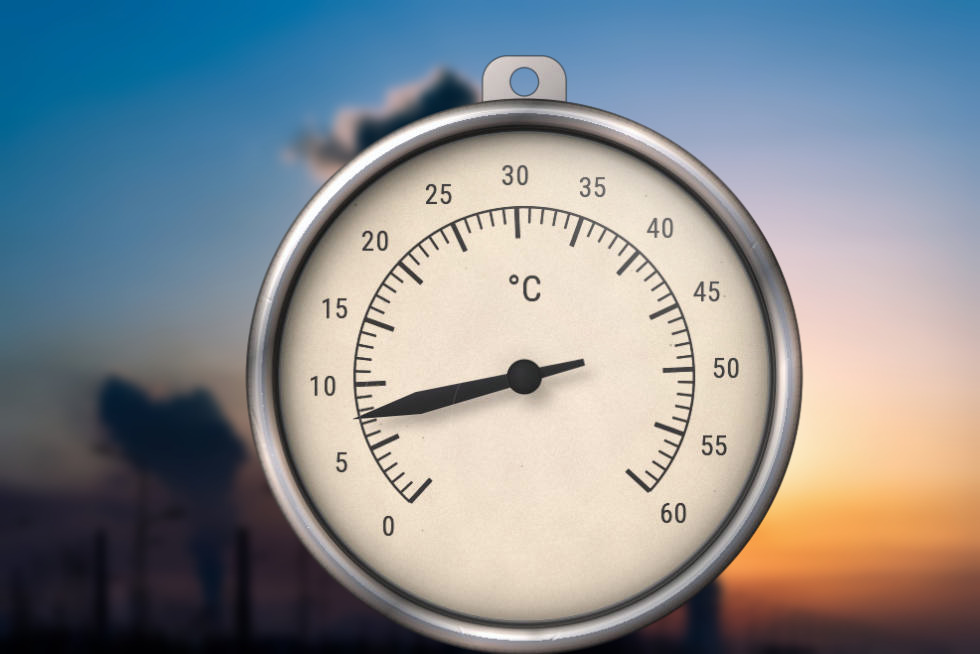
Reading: 7.5; °C
